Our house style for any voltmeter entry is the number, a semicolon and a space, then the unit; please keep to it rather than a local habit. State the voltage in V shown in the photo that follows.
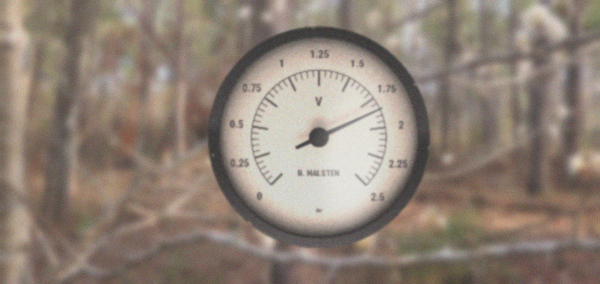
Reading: 1.85; V
